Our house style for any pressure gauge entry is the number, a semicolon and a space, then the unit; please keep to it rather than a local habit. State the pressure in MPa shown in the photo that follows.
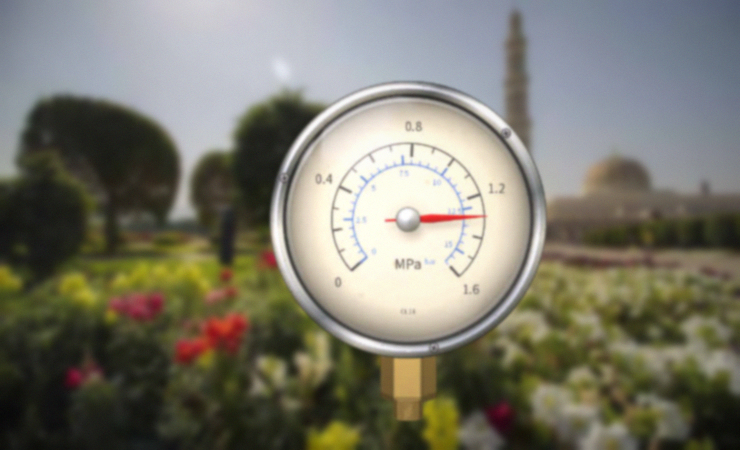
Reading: 1.3; MPa
